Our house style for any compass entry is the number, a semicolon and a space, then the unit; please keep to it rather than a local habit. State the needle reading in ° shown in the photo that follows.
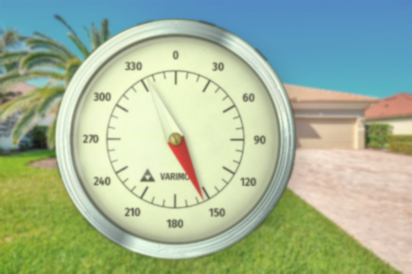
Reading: 155; °
